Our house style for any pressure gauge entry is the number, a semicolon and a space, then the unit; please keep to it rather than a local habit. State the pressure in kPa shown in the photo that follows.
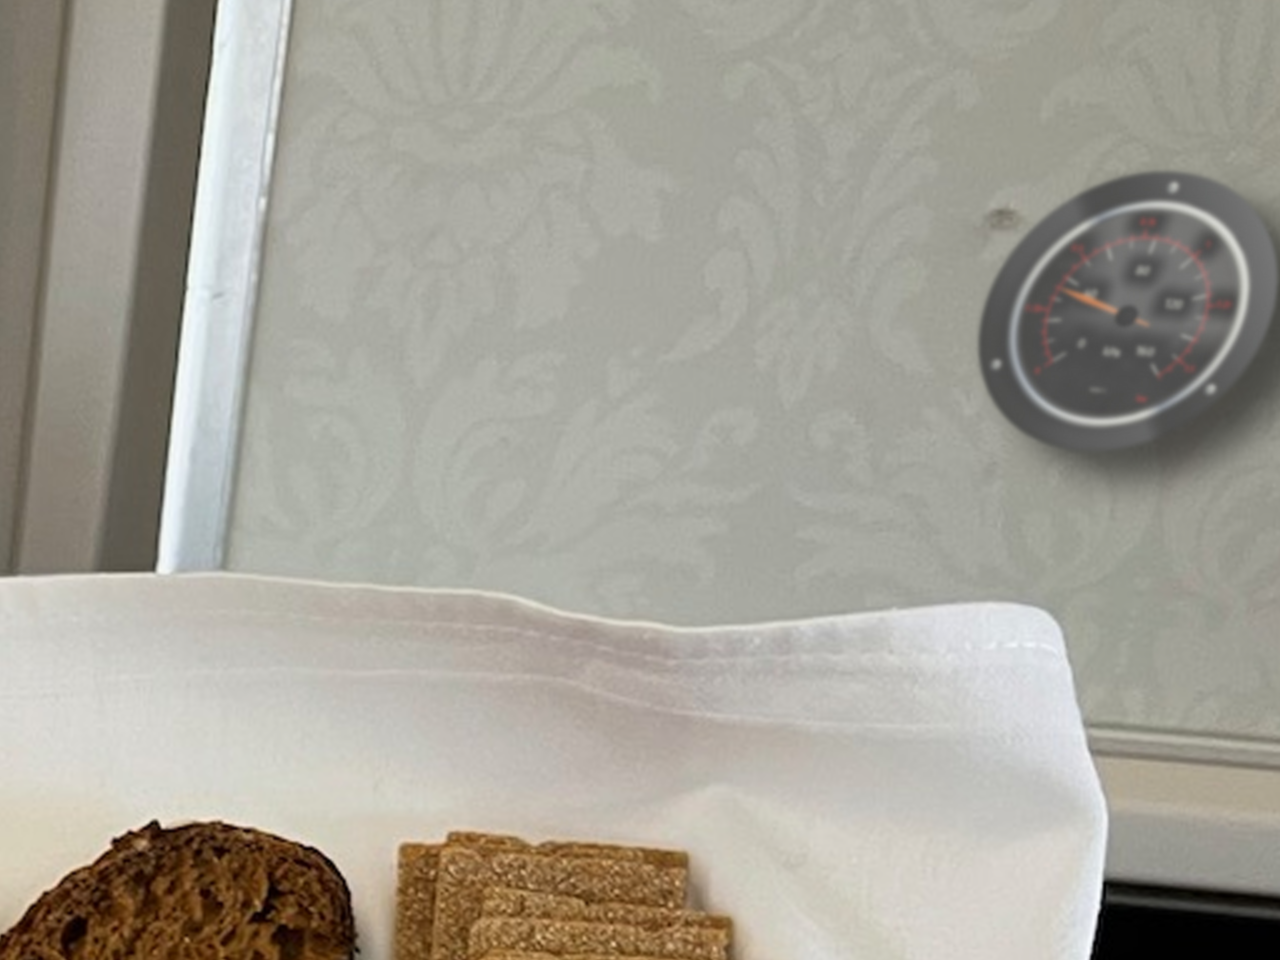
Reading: 35; kPa
